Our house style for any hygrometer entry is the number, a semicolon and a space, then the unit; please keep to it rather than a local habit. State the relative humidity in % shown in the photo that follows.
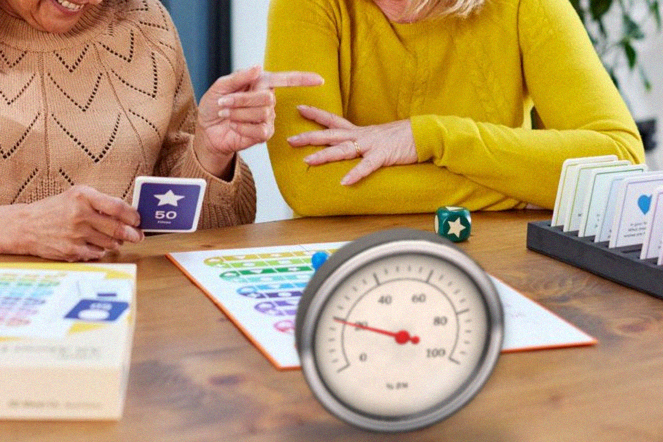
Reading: 20; %
